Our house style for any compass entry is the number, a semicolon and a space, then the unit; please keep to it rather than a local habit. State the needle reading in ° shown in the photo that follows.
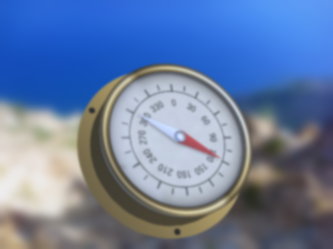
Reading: 120; °
